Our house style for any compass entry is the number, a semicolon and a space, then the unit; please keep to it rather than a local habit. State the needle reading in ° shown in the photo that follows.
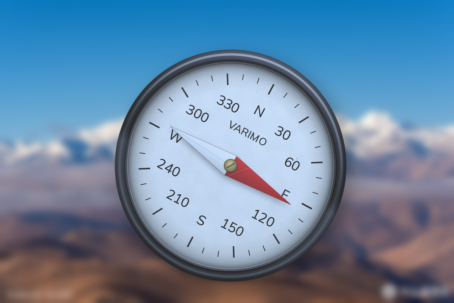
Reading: 95; °
